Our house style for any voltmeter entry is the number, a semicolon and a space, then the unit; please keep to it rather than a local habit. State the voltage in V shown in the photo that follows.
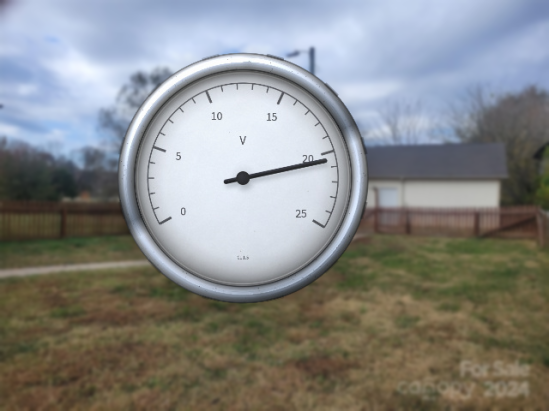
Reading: 20.5; V
